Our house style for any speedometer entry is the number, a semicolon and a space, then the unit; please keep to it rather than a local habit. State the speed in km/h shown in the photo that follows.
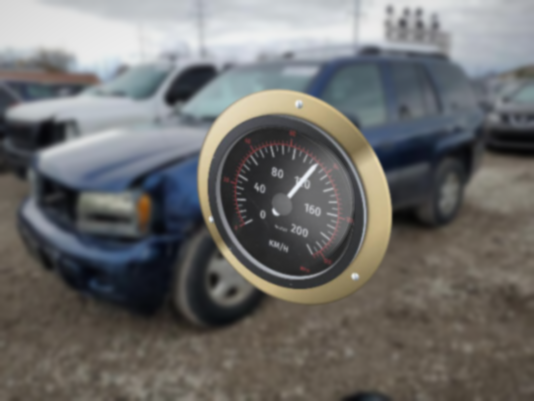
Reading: 120; km/h
